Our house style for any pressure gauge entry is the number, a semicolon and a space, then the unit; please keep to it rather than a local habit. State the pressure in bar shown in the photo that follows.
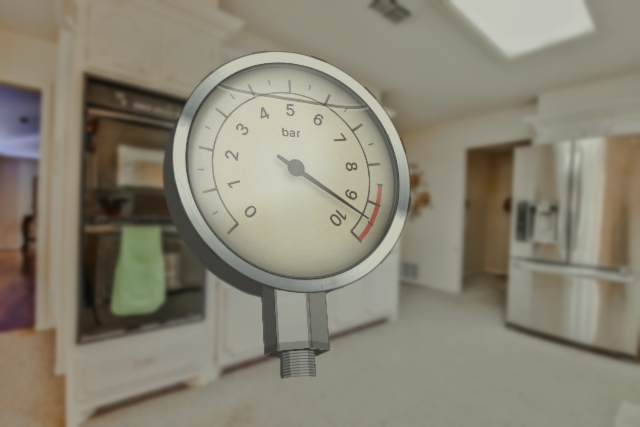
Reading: 9.5; bar
